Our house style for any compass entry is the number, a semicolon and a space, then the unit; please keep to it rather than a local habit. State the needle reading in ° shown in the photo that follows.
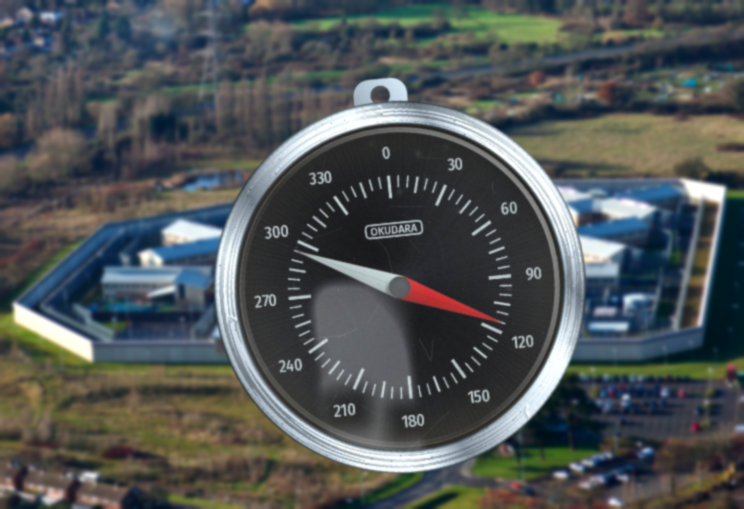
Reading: 115; °
